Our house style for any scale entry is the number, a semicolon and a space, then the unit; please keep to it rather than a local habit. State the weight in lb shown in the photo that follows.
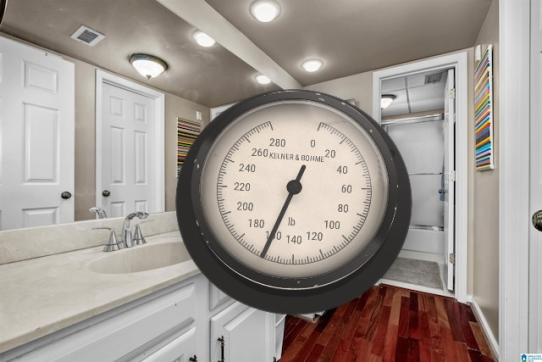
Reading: 160; lb
